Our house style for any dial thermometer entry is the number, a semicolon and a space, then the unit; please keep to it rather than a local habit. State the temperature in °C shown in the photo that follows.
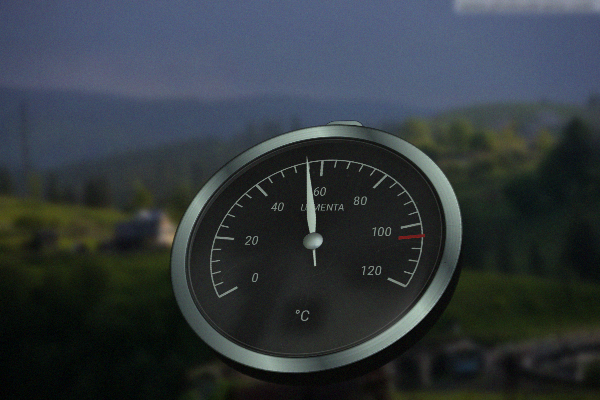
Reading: 56; °C
